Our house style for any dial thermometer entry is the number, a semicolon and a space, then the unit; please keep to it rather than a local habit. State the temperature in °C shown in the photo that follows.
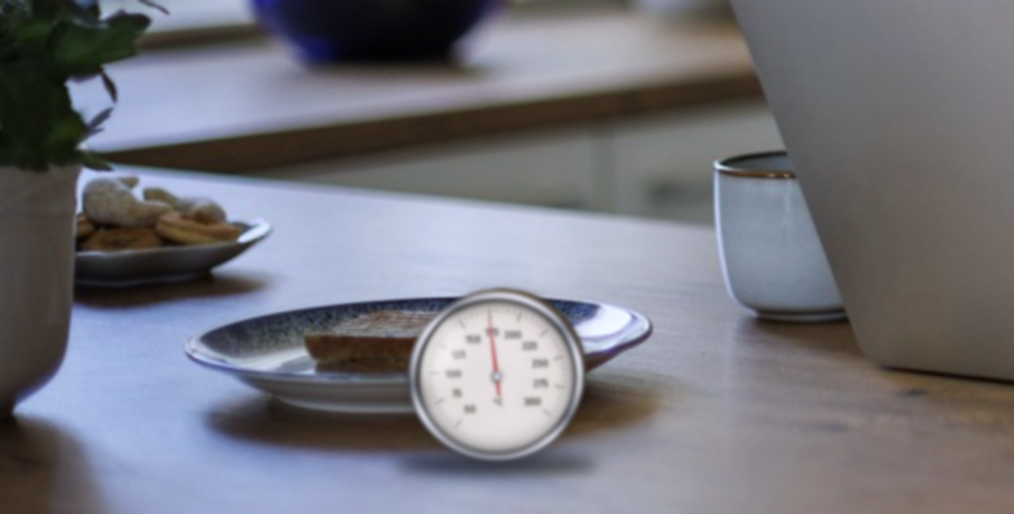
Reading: 175; °C
